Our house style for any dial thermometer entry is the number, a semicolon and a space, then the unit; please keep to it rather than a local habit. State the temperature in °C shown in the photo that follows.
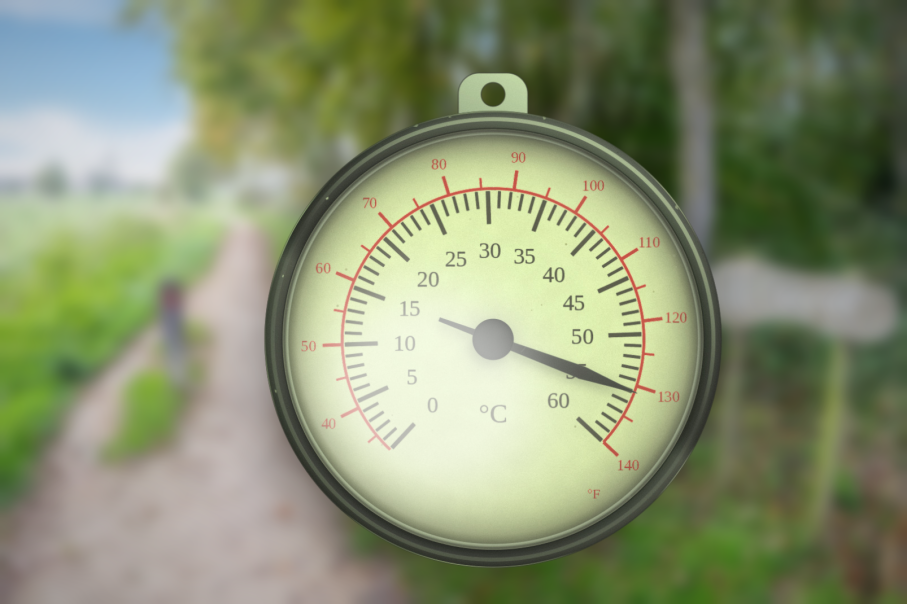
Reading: 55; °C
